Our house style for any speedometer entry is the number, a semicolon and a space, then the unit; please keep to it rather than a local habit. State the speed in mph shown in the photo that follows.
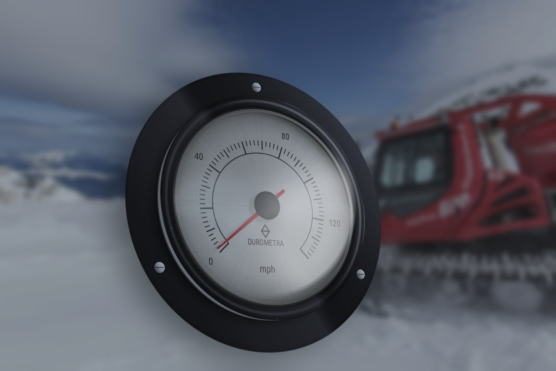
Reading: 2; mph
